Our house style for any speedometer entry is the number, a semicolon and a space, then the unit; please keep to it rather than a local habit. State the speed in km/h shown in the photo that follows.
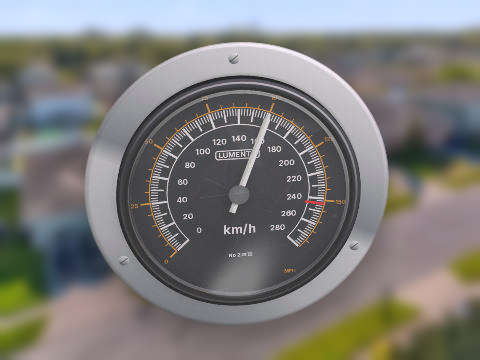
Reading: 160; km/h
